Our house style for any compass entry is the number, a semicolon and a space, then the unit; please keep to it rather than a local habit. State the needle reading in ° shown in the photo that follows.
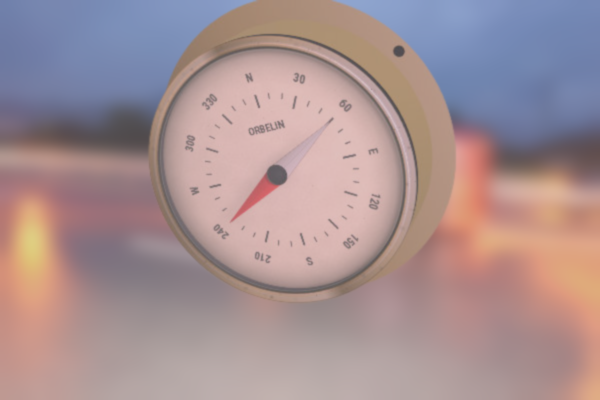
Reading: 240; °
